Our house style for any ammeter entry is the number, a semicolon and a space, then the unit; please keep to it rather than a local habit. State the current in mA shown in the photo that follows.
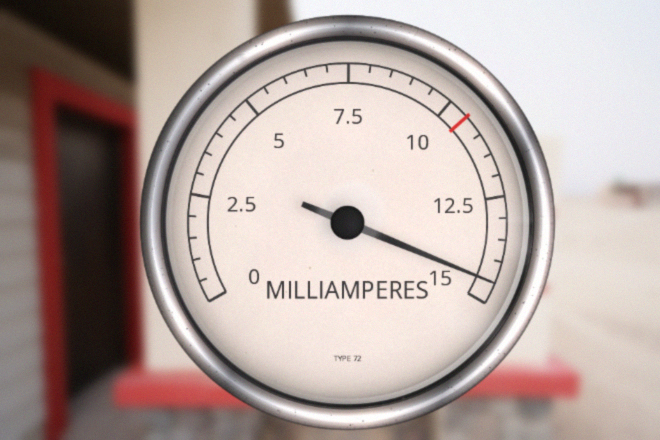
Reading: 14.5; mA
